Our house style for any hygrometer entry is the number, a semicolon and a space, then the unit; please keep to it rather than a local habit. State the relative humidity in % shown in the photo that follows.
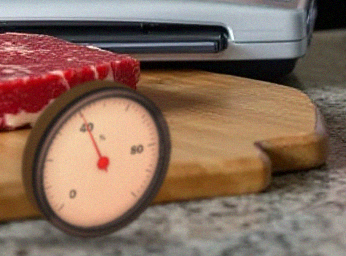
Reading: 40; %
